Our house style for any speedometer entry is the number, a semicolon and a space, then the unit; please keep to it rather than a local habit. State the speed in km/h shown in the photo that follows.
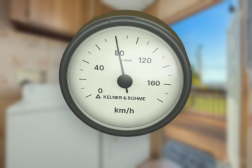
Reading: 80; km/h
